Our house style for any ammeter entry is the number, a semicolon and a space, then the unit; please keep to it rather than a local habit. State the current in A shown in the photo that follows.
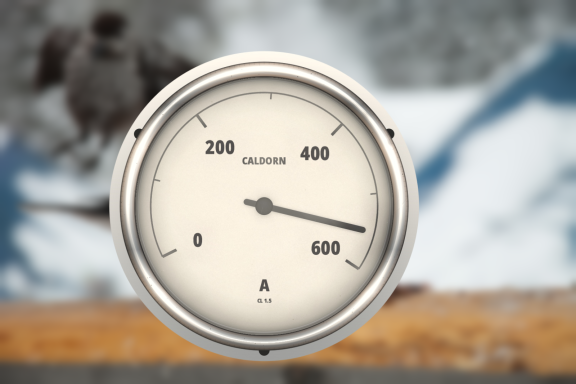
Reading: 550; A
